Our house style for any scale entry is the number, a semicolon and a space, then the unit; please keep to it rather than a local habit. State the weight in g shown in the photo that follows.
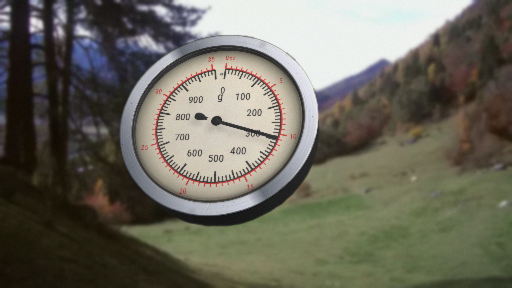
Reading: 300; g
